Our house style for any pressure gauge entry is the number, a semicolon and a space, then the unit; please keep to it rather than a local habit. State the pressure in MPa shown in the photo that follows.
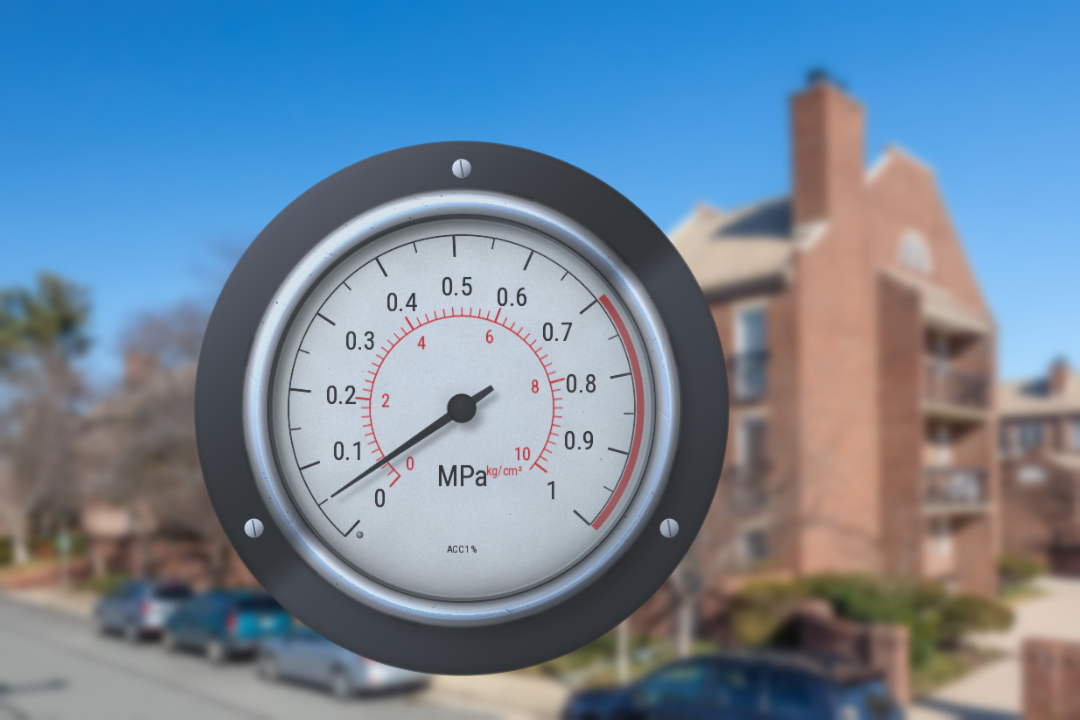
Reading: 0.05; MPa
